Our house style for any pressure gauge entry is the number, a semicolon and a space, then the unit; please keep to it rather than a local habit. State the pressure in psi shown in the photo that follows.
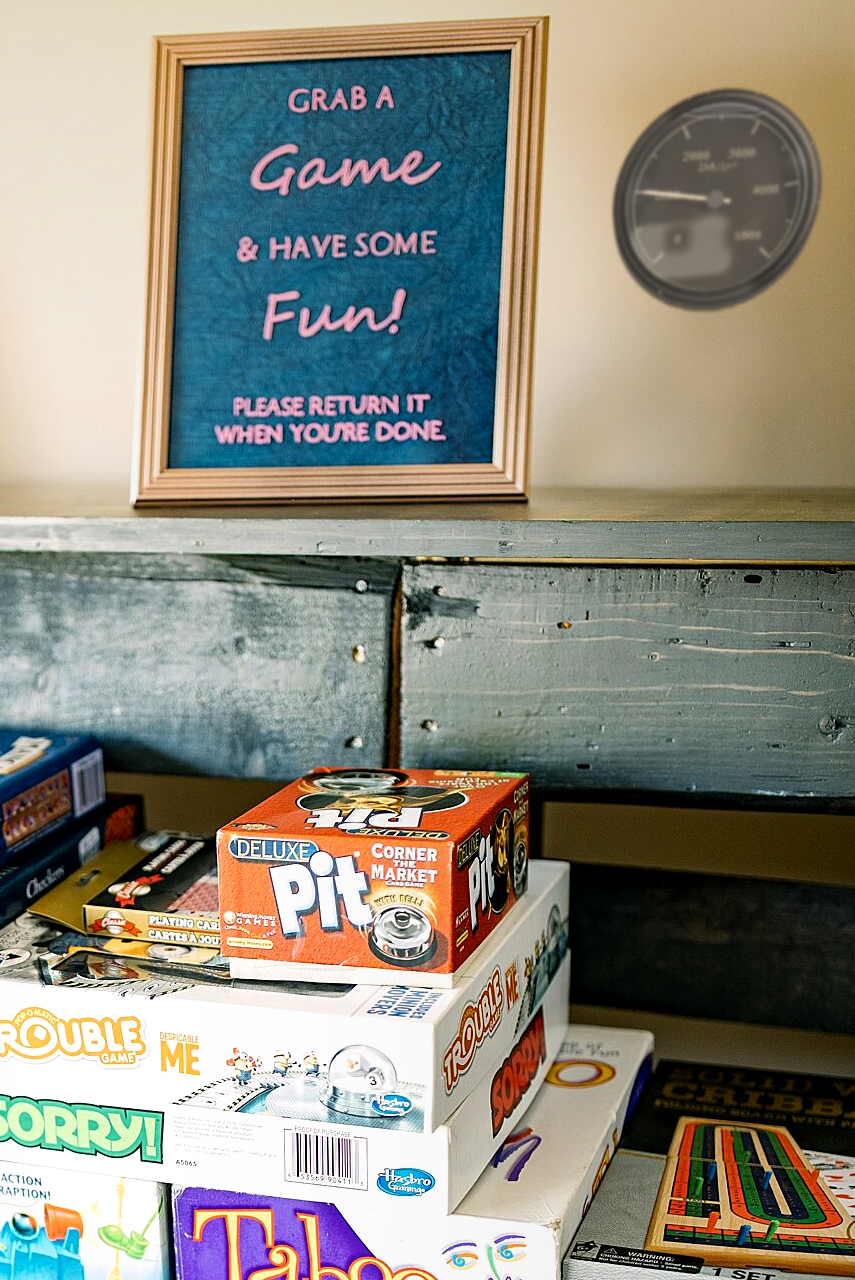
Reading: 1000; psi
